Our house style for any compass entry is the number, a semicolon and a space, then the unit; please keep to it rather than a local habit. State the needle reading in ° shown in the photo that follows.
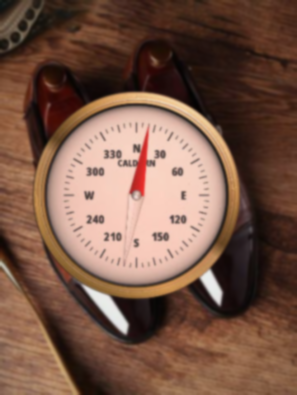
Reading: 10; °
